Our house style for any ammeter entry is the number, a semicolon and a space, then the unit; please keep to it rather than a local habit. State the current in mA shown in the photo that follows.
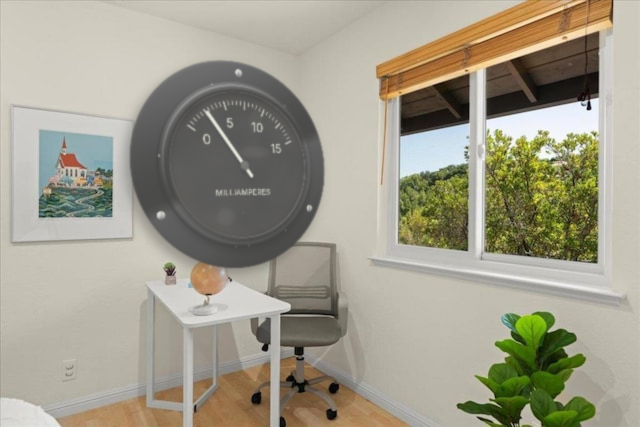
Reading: 2.5; mA
